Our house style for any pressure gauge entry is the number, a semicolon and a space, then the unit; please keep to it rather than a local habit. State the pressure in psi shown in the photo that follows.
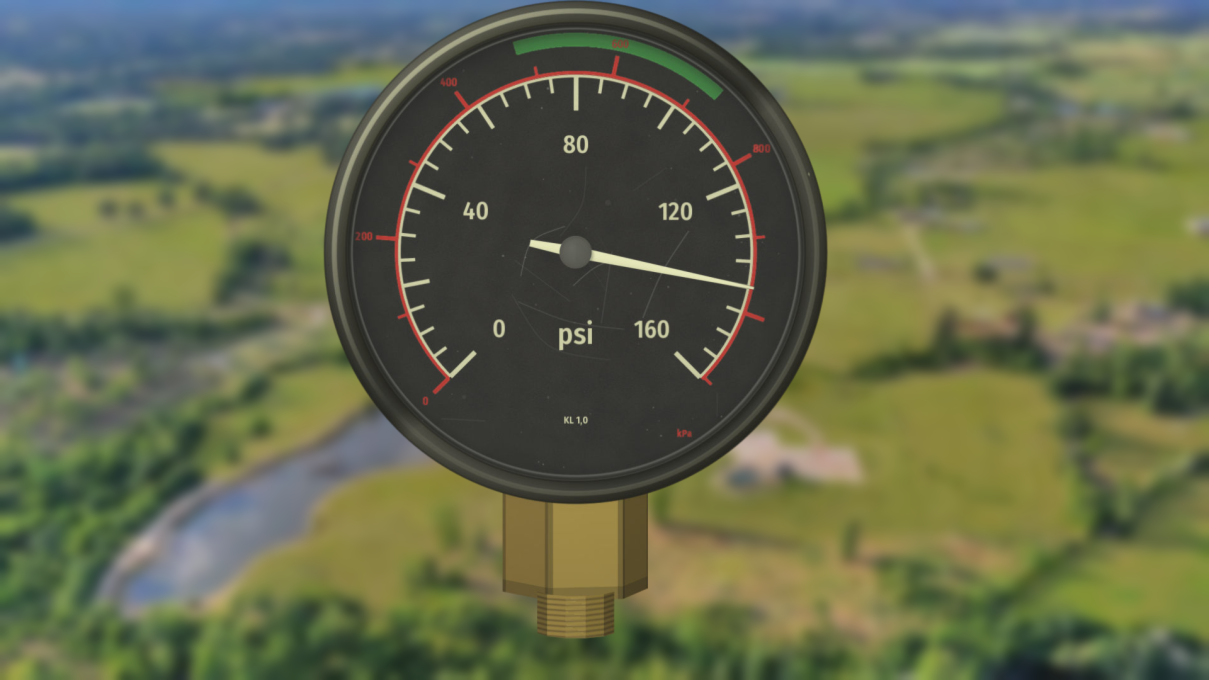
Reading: 140; psi
